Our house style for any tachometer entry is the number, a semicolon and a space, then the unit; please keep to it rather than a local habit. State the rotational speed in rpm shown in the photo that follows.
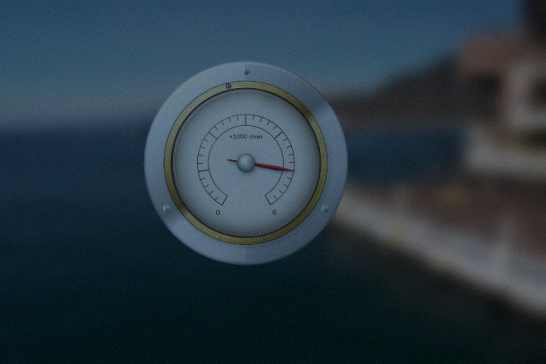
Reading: 5000; rpm
